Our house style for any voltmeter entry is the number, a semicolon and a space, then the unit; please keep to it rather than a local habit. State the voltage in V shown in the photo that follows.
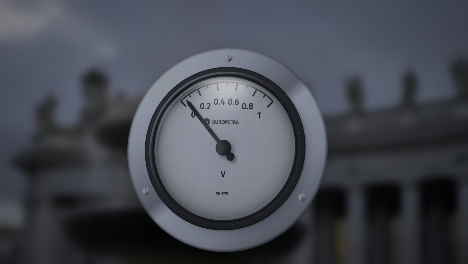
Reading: 0.05; V
